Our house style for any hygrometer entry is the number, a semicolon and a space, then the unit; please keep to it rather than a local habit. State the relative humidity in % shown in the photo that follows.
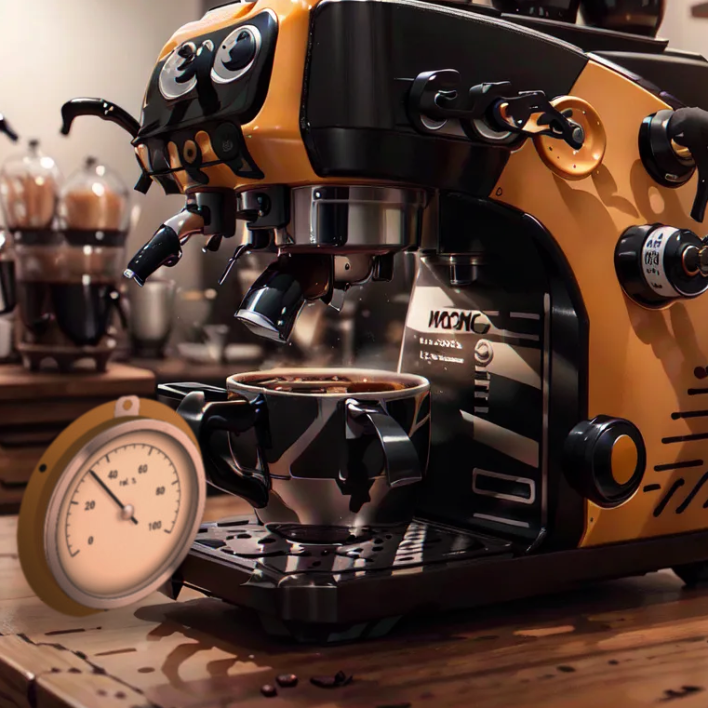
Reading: 32; %
